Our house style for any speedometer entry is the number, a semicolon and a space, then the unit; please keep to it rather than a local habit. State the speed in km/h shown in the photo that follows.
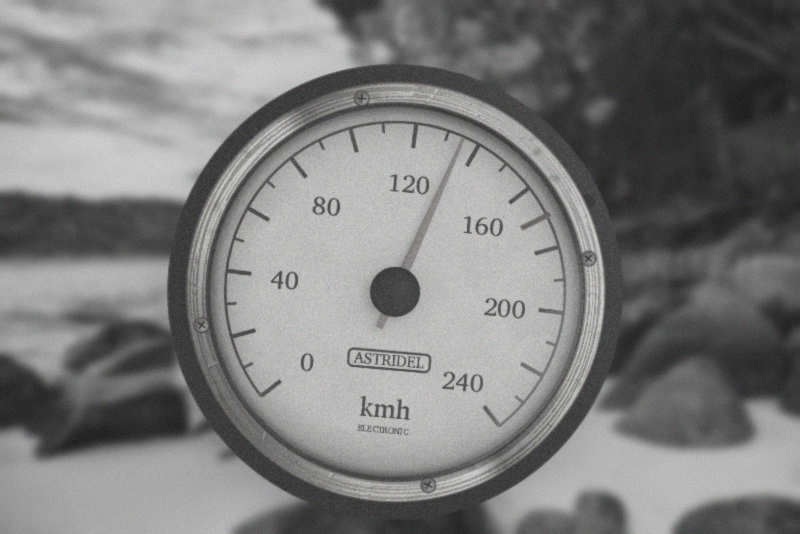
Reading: 135; km/h
